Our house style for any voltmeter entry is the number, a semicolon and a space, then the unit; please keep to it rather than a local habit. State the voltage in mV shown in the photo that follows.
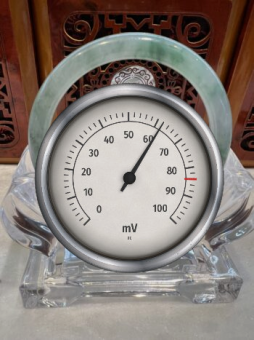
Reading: 62; mV
